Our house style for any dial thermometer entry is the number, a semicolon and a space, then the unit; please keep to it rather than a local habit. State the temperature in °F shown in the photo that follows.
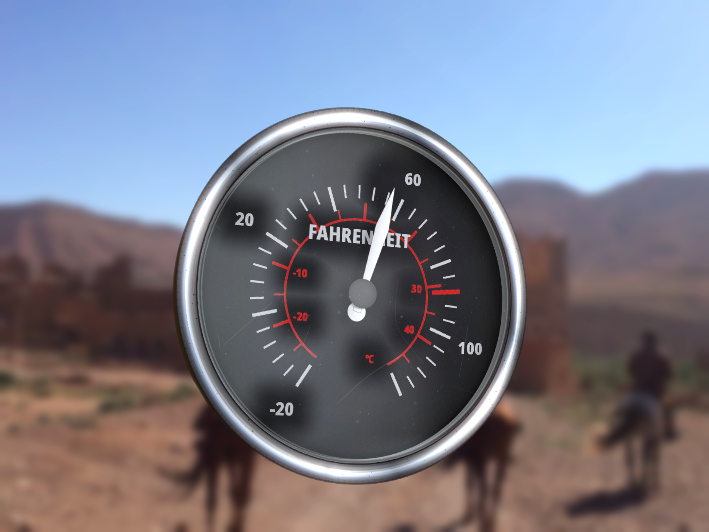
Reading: 56; °F
